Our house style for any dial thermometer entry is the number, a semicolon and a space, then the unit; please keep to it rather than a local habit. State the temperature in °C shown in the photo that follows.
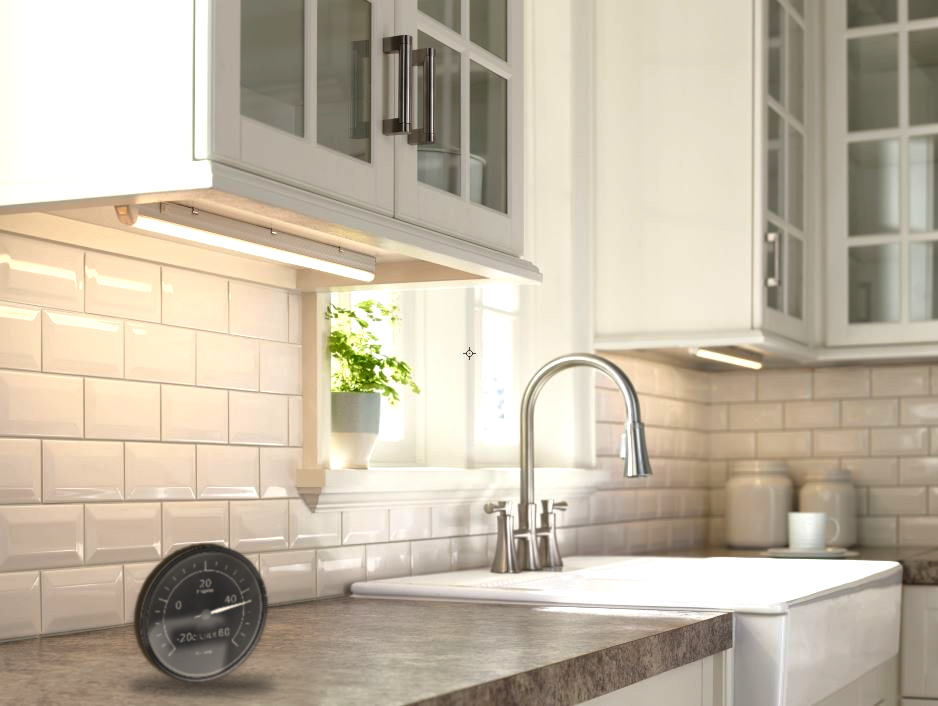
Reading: 44; °C
